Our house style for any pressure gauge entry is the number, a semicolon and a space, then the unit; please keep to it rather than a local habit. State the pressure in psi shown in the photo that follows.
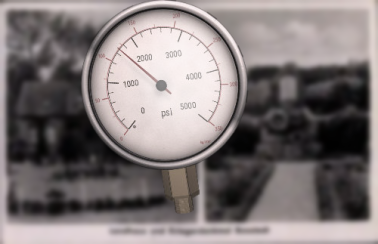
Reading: 1700; psi
